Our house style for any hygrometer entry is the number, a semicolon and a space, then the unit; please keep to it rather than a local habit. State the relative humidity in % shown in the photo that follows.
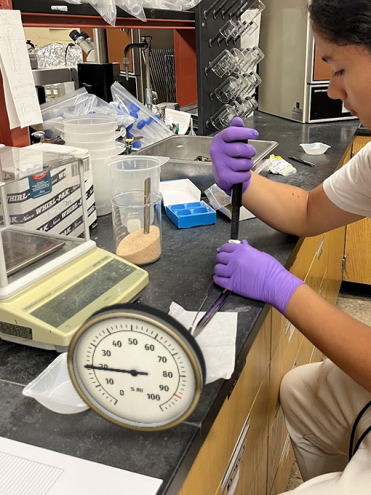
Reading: 20; %
